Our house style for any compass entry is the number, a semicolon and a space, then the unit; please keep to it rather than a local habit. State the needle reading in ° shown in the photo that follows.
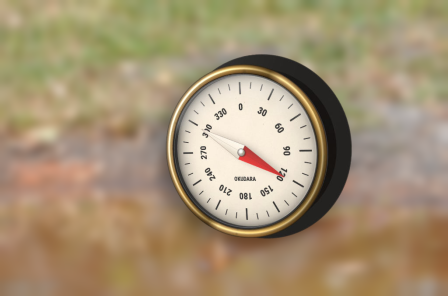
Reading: 120; °
